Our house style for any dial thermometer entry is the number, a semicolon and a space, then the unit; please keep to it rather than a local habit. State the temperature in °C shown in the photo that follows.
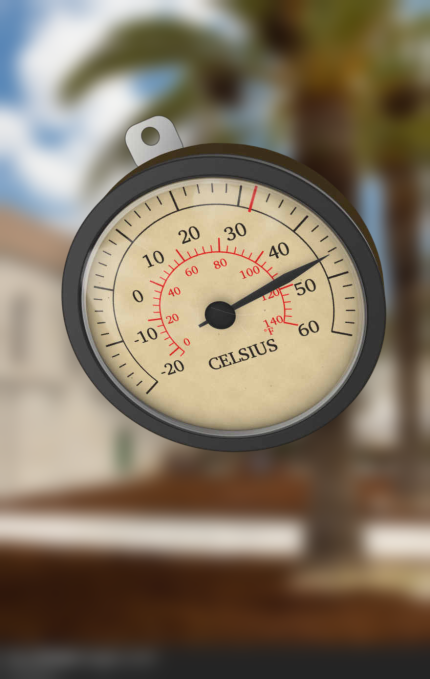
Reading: 46; °C
